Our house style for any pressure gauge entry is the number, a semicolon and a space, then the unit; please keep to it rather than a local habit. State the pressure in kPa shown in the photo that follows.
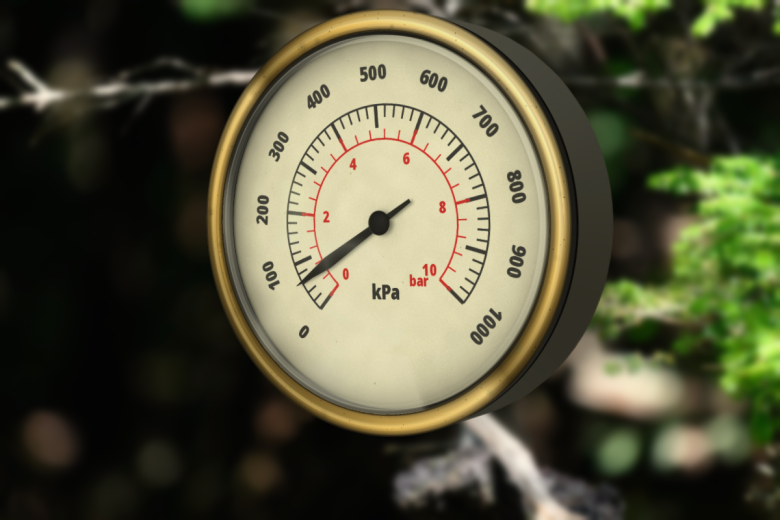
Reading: 60; kPa
